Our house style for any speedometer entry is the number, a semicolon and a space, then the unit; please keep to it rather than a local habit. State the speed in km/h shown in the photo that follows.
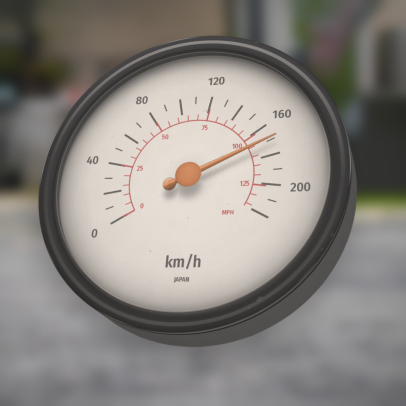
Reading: 170; km/h
